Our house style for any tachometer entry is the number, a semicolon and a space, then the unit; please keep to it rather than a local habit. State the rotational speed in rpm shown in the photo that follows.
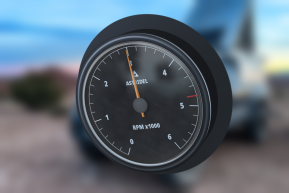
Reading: 3000; rpm
